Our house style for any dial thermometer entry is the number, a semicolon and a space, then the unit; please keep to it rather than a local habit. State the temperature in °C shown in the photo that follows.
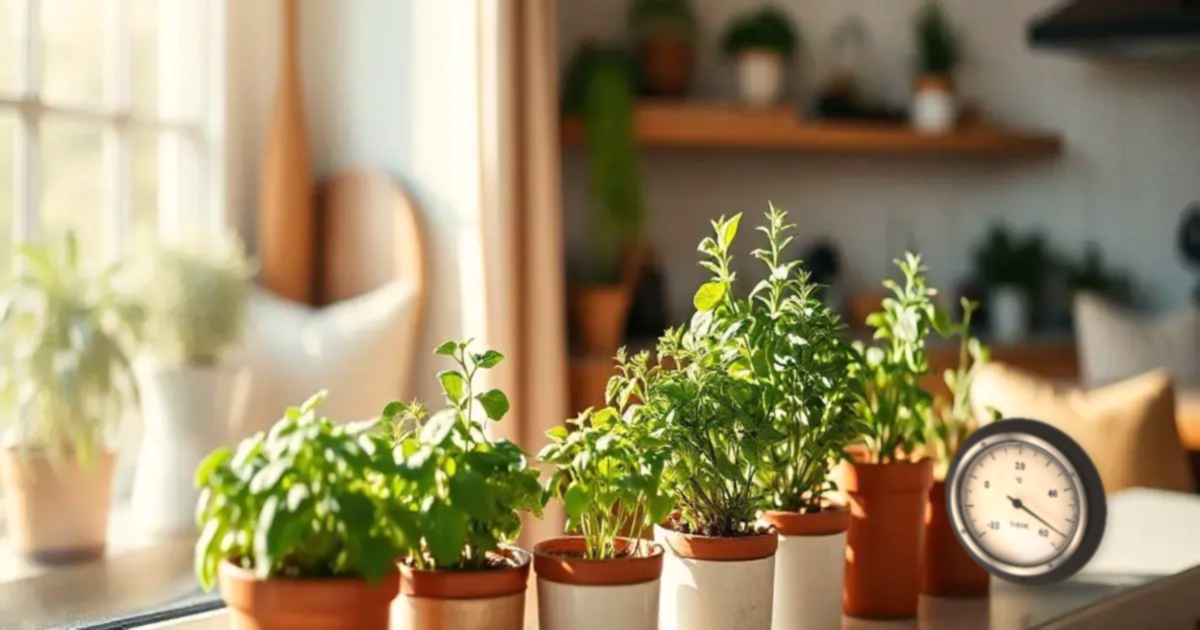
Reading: 55; °C
